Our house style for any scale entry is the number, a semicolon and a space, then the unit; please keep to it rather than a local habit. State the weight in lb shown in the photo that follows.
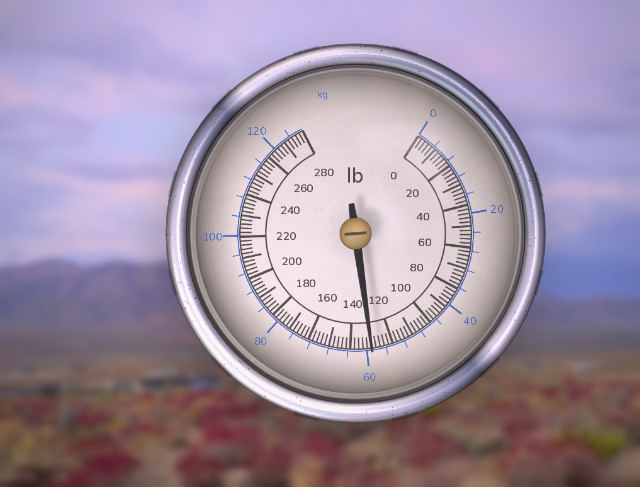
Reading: 130; lb
